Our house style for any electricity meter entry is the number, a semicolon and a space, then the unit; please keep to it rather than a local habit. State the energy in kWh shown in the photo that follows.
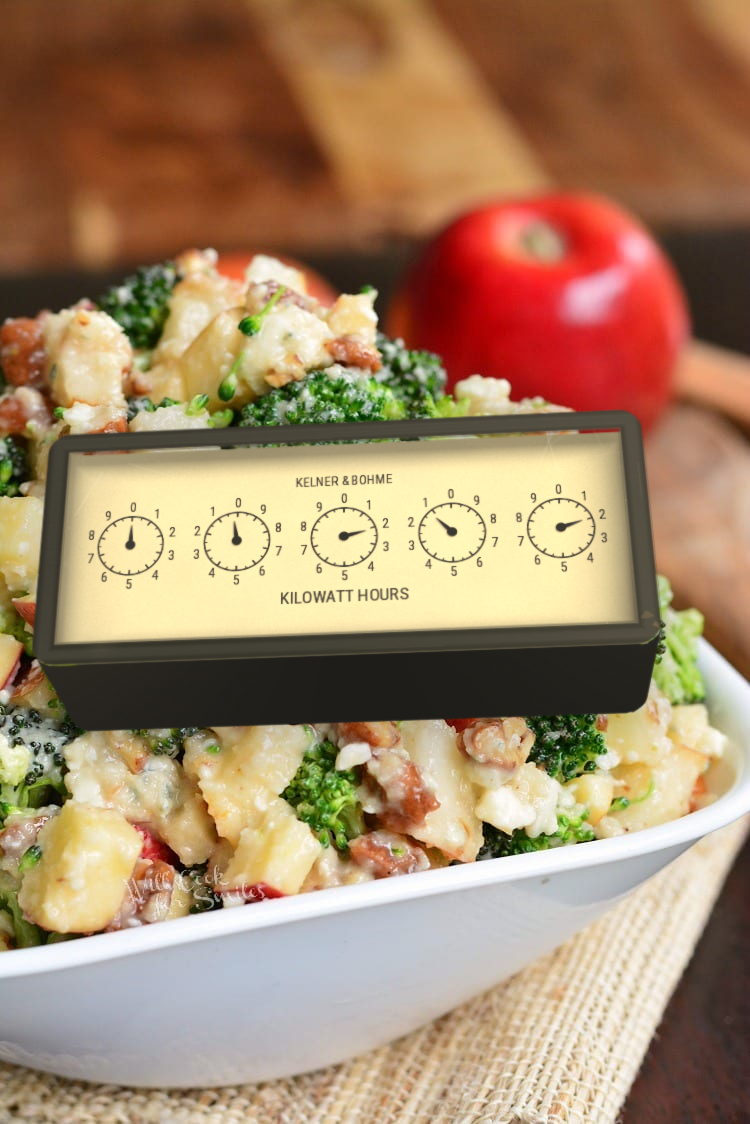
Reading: 212; kWh
